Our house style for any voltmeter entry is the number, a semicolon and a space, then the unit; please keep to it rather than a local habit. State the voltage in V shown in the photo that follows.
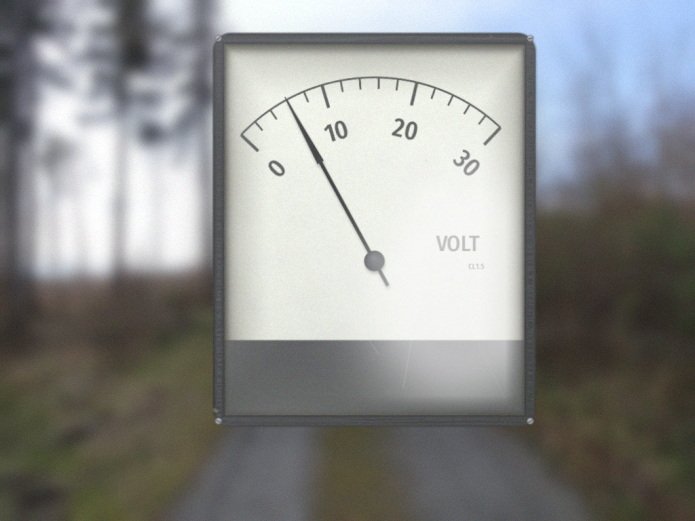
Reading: 6; V
